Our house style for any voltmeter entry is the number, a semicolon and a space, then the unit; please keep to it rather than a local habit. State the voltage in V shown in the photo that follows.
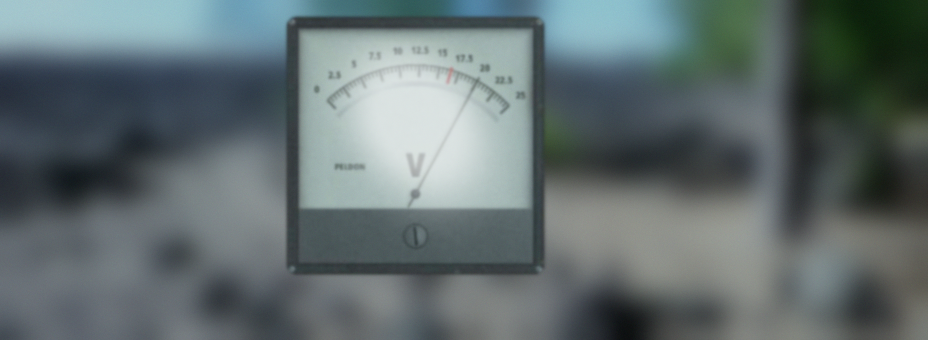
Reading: 20; V
